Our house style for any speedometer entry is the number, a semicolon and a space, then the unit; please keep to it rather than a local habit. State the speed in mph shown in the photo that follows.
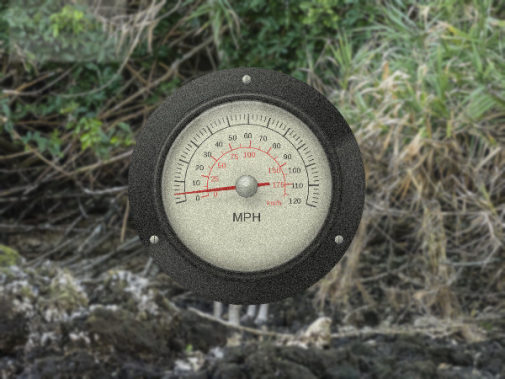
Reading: 4; mph
